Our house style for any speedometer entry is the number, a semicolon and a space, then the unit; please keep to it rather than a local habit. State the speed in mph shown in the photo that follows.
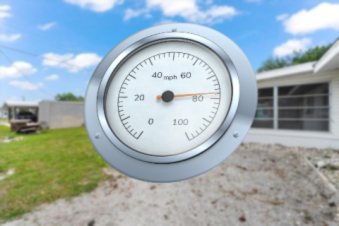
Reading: 78; mph
